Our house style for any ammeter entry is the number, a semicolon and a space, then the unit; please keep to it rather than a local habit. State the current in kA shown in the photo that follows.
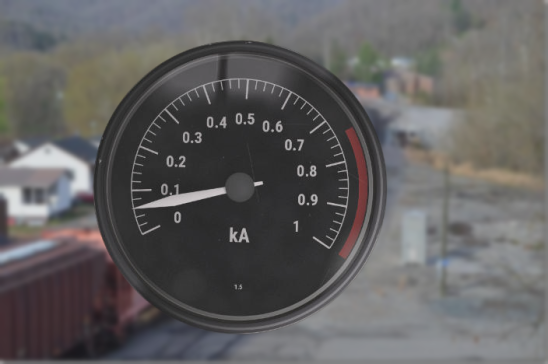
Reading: 0.06; kA
